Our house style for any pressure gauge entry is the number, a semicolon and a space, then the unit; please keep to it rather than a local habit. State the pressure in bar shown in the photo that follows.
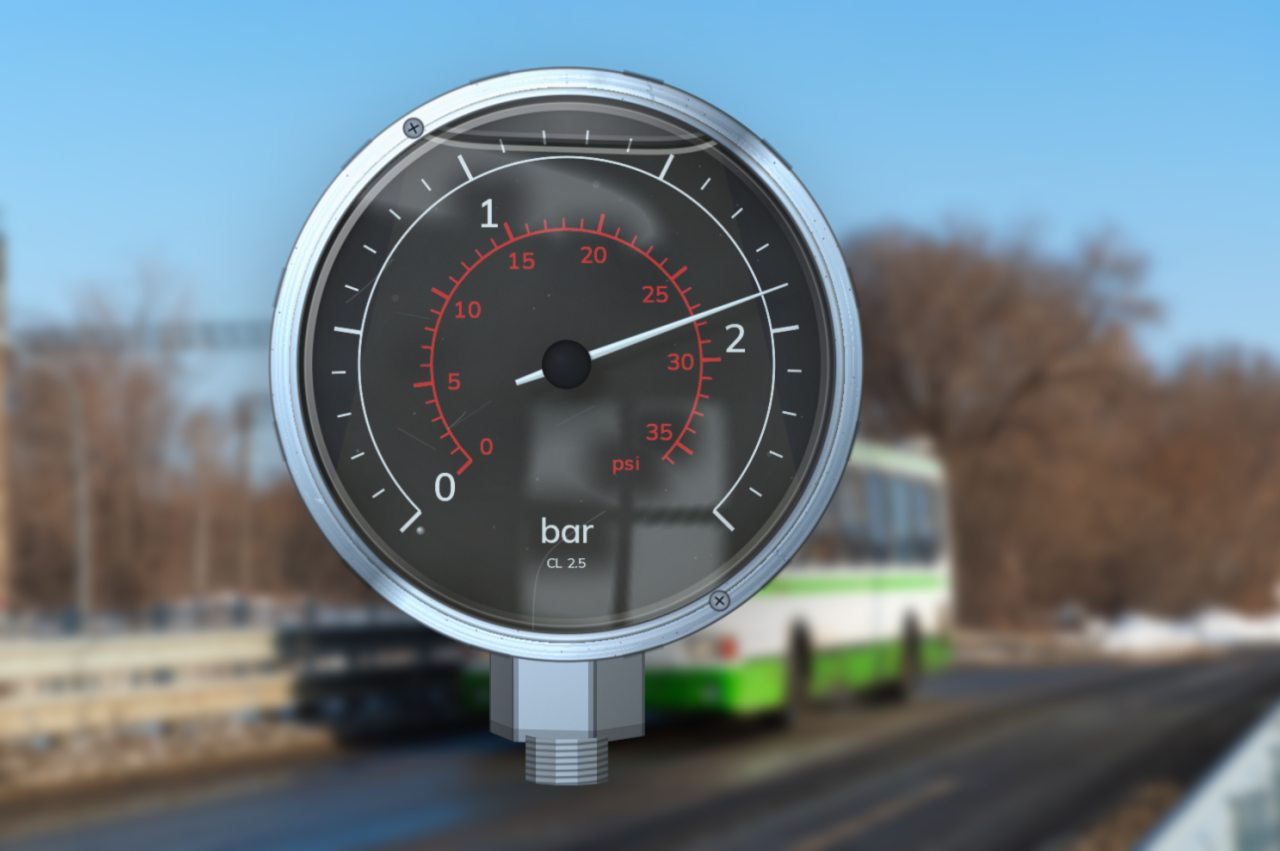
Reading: 1.9; bar
